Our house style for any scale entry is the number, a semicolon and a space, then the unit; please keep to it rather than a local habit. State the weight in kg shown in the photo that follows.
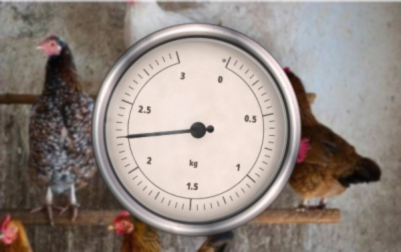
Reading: 2.25; kg
